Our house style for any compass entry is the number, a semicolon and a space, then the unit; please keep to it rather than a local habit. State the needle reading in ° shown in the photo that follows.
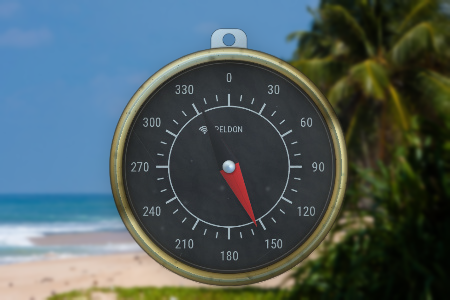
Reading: 155; °
